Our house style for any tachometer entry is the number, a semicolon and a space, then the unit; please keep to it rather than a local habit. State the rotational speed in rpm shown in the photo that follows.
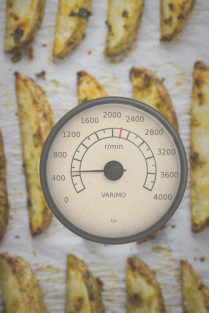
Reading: 500; rpm
